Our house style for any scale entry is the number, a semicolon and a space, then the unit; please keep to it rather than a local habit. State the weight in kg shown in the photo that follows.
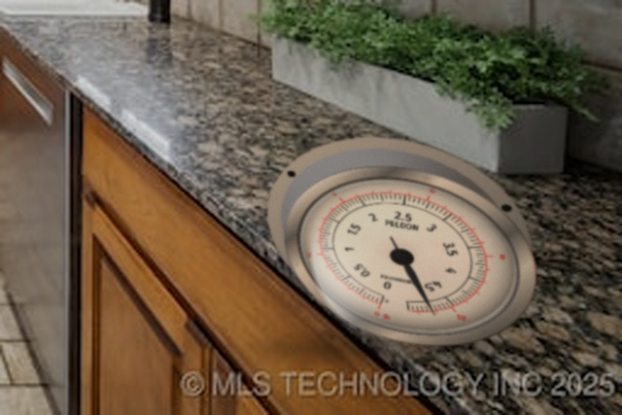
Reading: 4.75; kg
